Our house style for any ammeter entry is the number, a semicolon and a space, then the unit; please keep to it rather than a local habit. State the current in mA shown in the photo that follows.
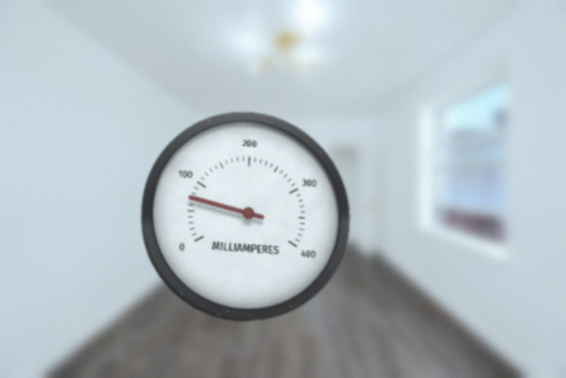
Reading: 70; mA
